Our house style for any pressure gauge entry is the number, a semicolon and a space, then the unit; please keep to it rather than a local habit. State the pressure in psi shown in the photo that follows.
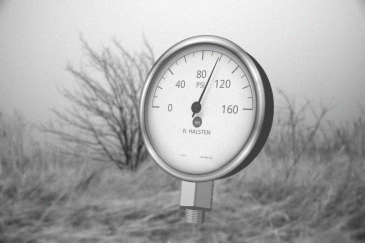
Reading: 100; psi
